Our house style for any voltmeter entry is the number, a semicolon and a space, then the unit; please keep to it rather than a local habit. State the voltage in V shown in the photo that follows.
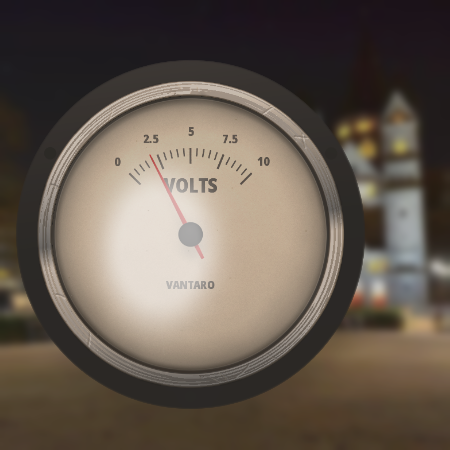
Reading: 2; V
